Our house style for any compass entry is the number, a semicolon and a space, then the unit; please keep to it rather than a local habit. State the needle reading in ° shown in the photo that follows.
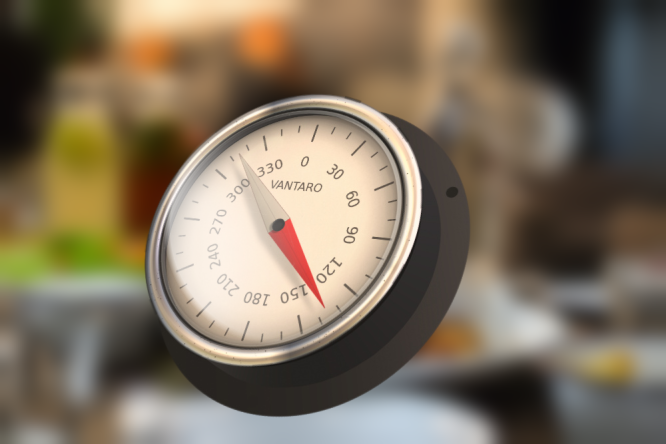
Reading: 135; °
